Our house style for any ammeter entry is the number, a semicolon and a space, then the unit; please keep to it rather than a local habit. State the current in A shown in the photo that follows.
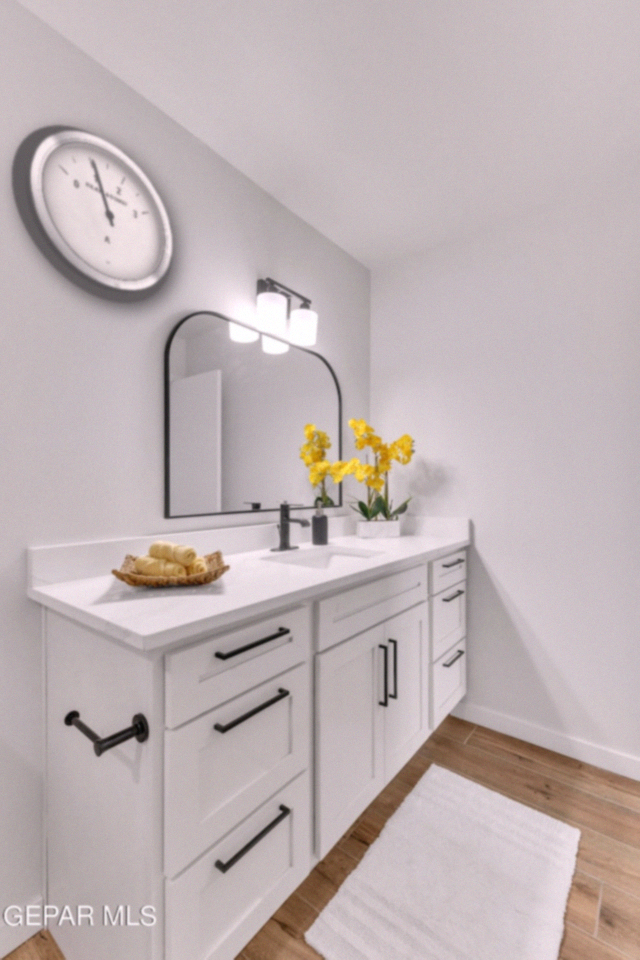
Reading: 1; A
